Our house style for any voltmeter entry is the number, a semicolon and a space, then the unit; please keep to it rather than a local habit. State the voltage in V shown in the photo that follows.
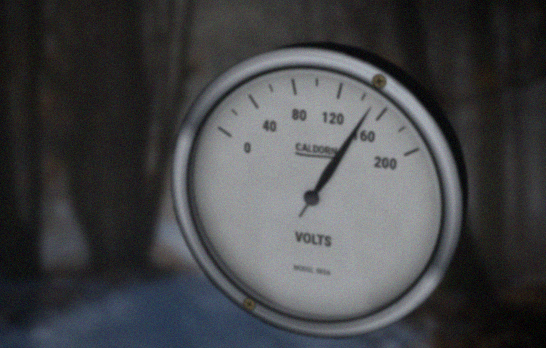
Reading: 150; V
